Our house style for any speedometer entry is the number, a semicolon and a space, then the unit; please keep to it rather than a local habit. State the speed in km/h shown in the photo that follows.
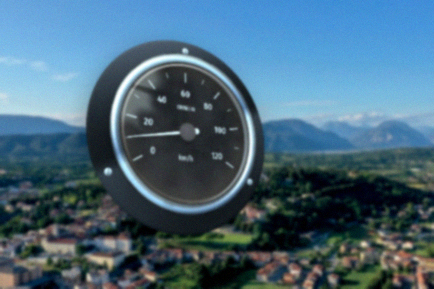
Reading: 10; km/h
